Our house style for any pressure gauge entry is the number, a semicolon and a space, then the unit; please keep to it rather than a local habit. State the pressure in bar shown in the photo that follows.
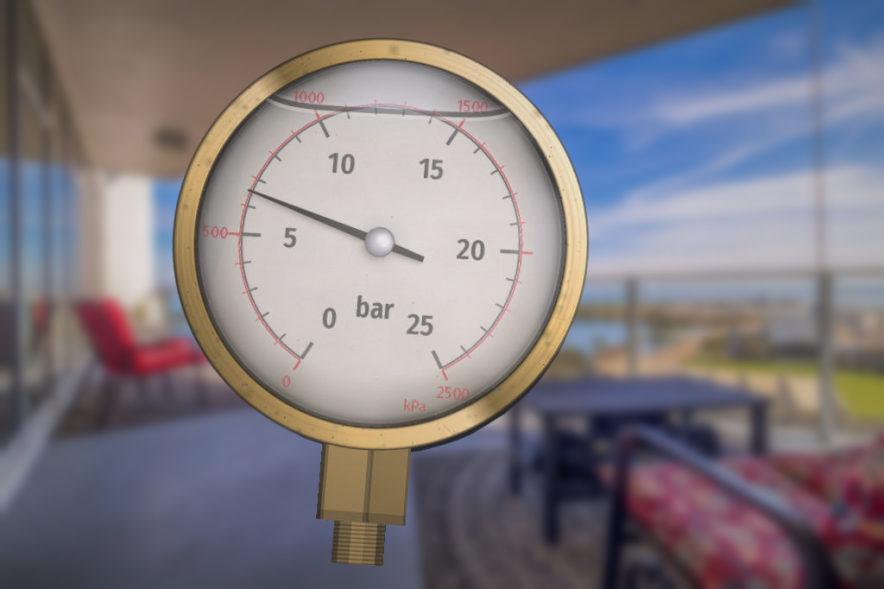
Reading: 6.5; bar
